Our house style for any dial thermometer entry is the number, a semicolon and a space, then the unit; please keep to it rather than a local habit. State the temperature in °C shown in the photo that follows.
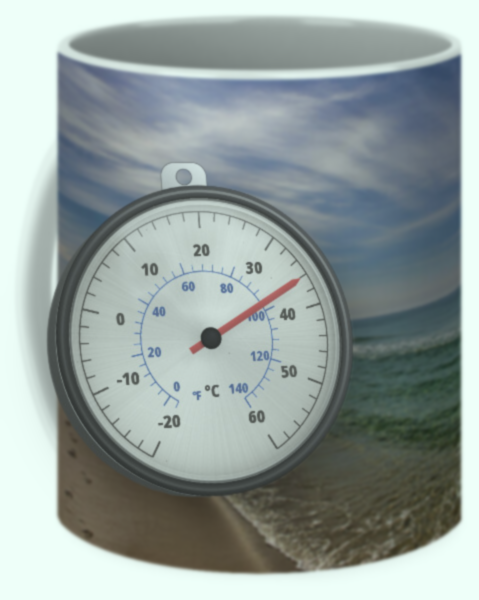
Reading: 36; °C
